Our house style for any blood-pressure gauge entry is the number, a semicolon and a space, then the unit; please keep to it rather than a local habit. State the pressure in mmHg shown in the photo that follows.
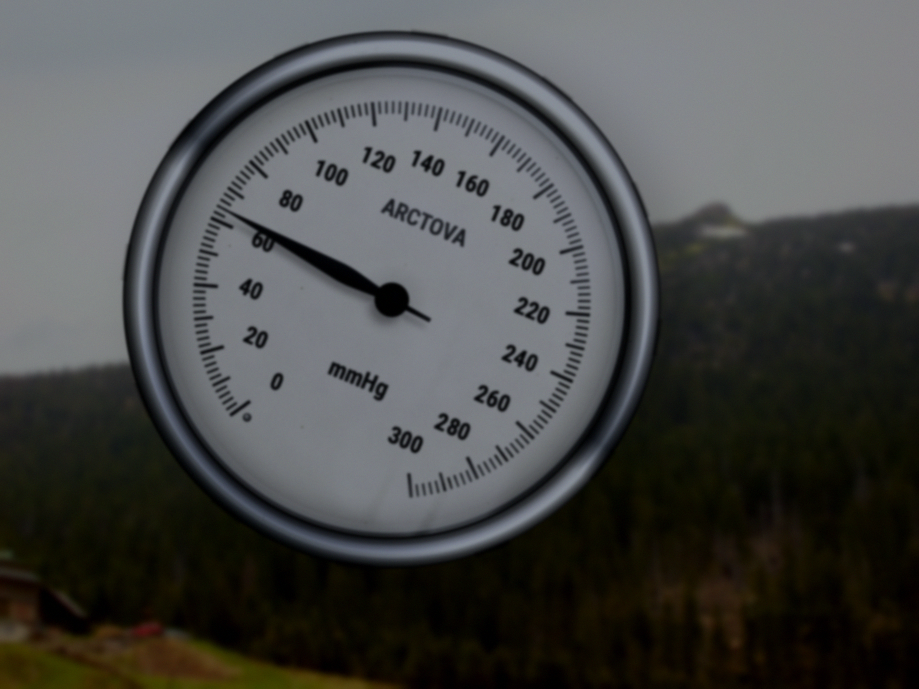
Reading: 64; mmHg
